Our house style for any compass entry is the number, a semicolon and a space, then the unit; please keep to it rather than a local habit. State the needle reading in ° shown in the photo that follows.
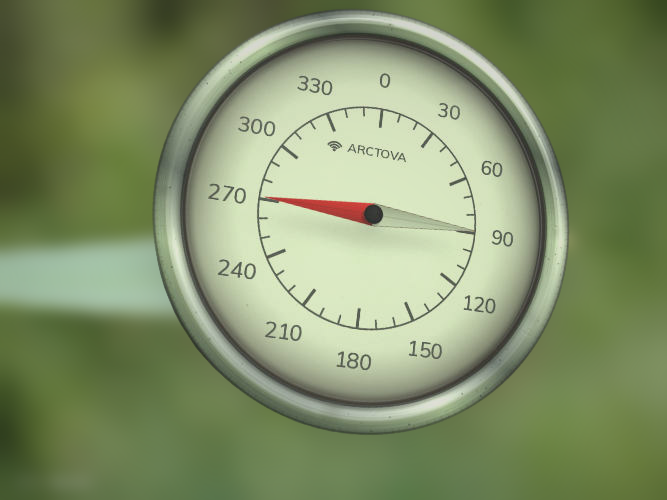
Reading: 270; °
